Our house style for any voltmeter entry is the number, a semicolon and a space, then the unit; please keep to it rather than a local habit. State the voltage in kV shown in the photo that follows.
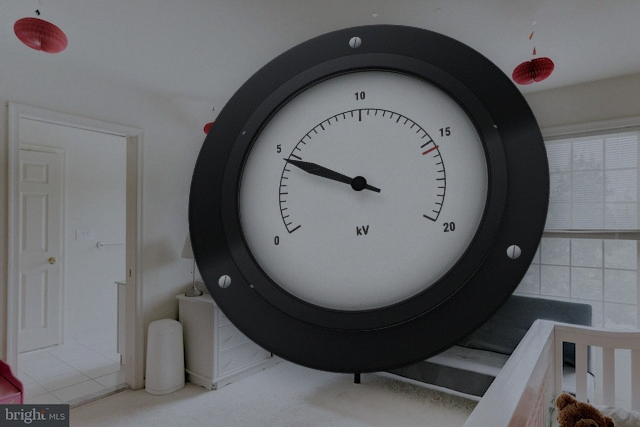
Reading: 4.5; kV
